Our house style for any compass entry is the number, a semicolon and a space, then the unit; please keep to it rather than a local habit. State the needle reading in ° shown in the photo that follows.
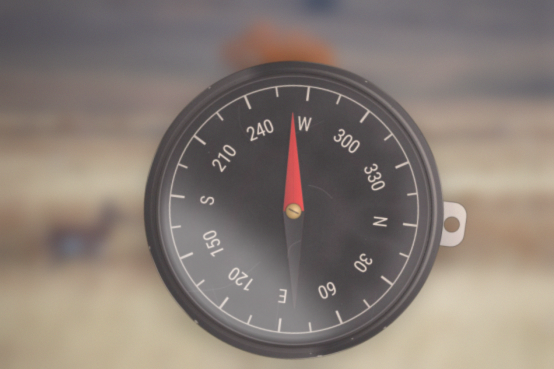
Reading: 262.5; °
